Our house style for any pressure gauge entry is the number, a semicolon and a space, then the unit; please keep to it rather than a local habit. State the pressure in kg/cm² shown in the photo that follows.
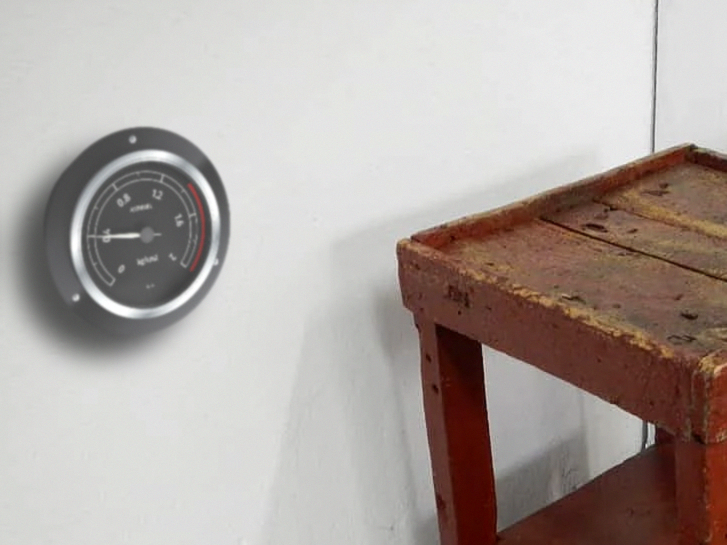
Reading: 0.4; kg/cm²
